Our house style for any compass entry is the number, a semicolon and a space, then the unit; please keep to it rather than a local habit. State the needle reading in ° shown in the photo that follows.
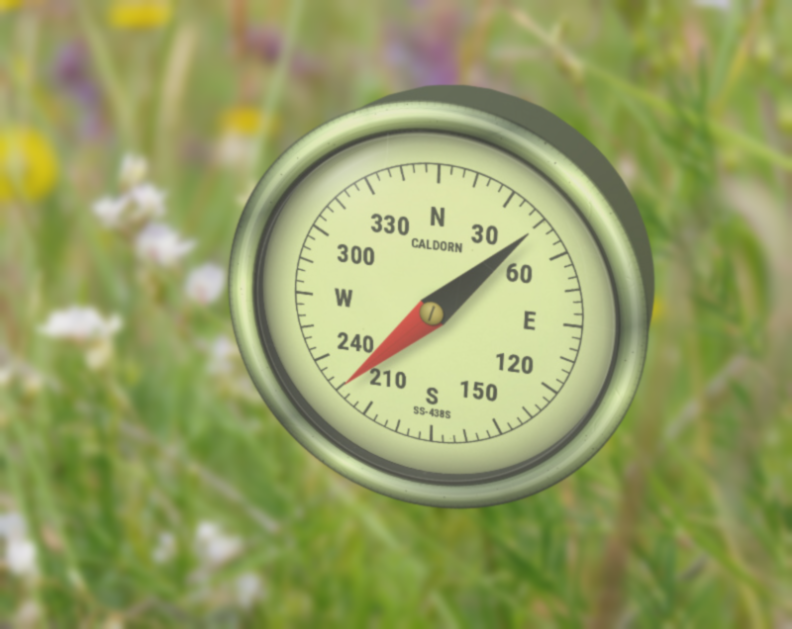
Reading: 225; °
